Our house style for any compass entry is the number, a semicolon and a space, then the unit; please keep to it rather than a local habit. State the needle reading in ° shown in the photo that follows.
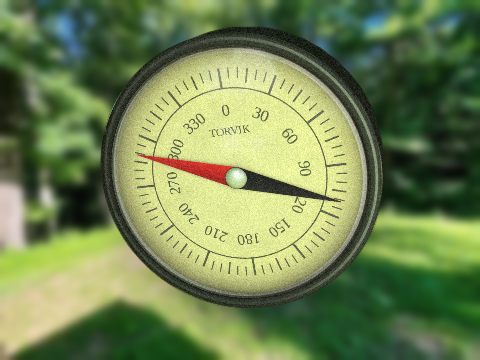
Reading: 290; °
